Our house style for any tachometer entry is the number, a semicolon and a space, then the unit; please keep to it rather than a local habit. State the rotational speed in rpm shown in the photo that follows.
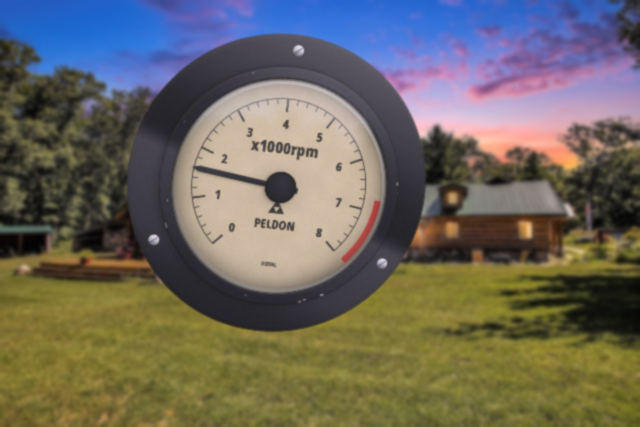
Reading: 1600; rpm
